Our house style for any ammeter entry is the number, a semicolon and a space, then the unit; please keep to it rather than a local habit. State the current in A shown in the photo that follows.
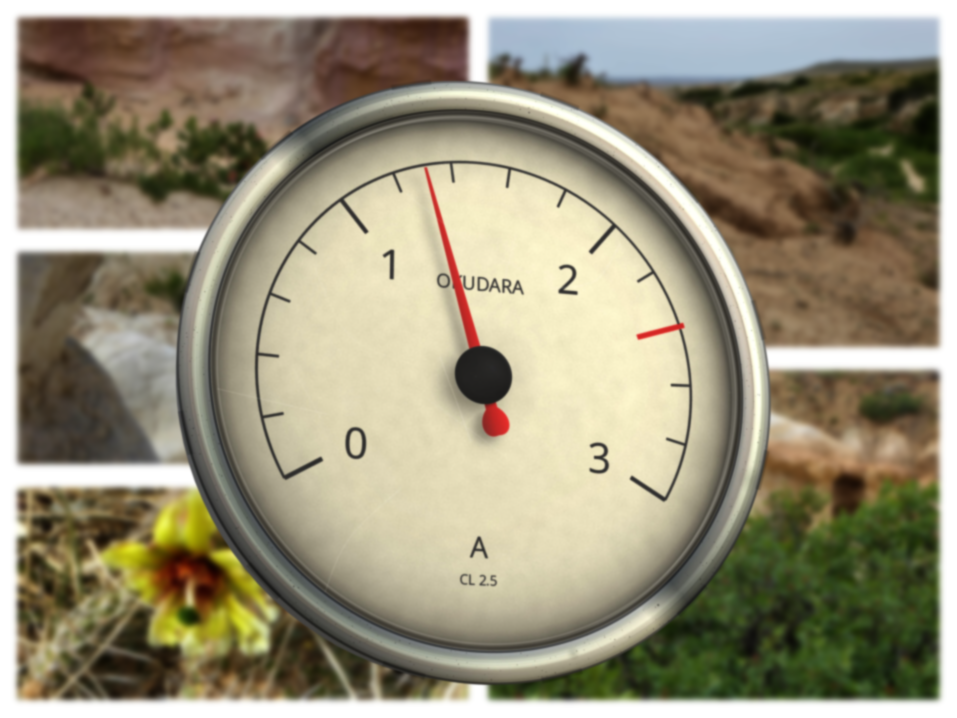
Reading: 1.3; A
